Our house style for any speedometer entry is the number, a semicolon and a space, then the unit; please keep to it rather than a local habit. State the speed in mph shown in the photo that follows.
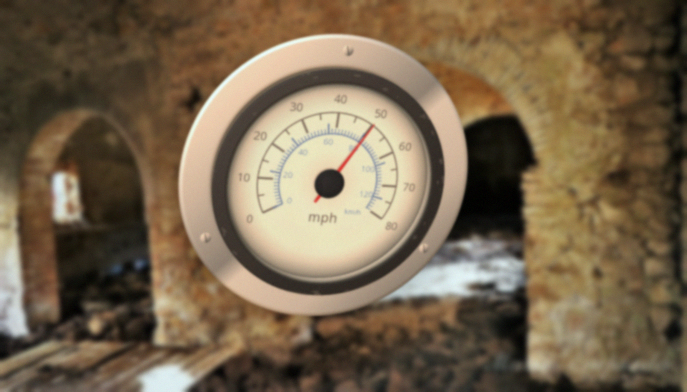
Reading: 50; mph
